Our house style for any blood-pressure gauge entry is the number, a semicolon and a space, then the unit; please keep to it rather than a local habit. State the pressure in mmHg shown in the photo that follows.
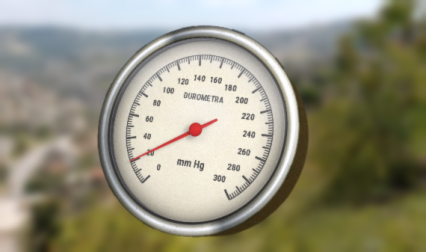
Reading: 20; mmHg
